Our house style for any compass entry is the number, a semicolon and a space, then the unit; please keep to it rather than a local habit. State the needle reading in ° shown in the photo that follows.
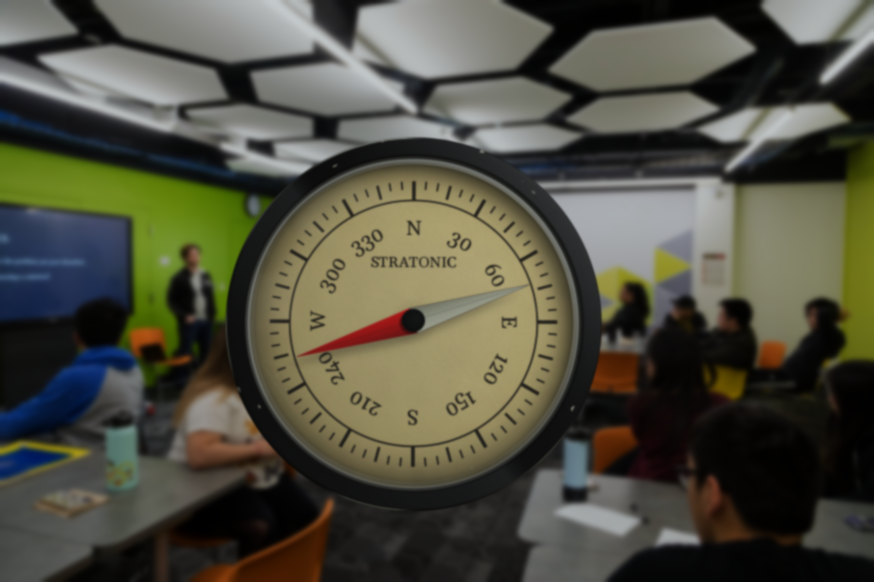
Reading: 252.5; °
